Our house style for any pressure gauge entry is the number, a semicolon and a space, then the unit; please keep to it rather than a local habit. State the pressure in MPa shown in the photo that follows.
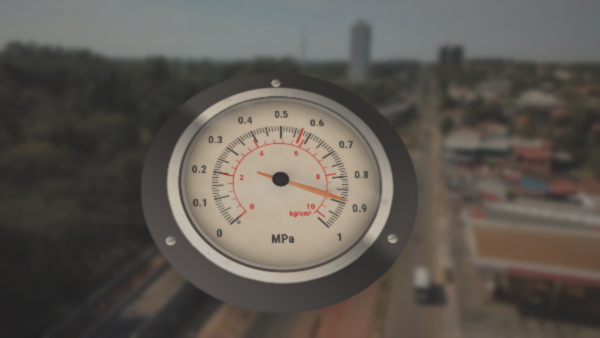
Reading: 0.9; MPa
